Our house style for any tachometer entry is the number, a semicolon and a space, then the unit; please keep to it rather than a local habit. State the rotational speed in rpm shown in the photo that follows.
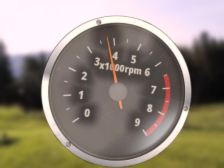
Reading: 3750; rpm
